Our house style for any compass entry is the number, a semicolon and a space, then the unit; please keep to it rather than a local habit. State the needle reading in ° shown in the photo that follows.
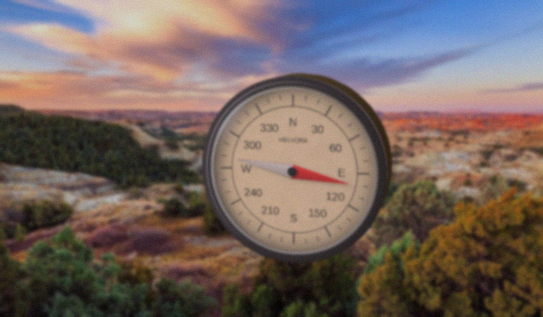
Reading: 100; °
